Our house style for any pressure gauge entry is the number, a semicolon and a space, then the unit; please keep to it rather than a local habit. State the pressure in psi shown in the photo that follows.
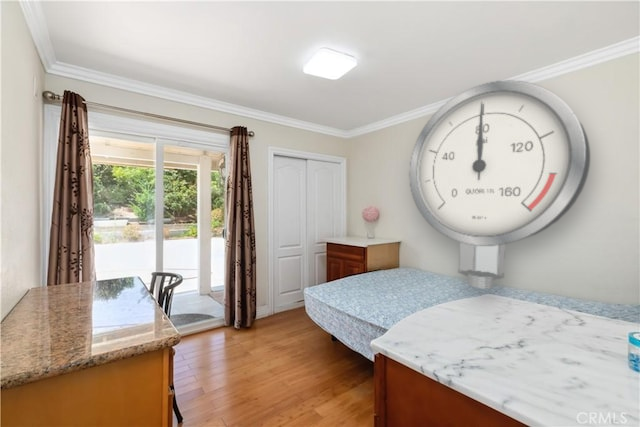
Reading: 80; psi
